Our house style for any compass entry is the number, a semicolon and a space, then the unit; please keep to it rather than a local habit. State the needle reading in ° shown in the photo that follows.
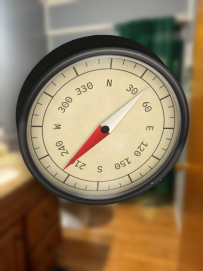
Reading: 220; °
